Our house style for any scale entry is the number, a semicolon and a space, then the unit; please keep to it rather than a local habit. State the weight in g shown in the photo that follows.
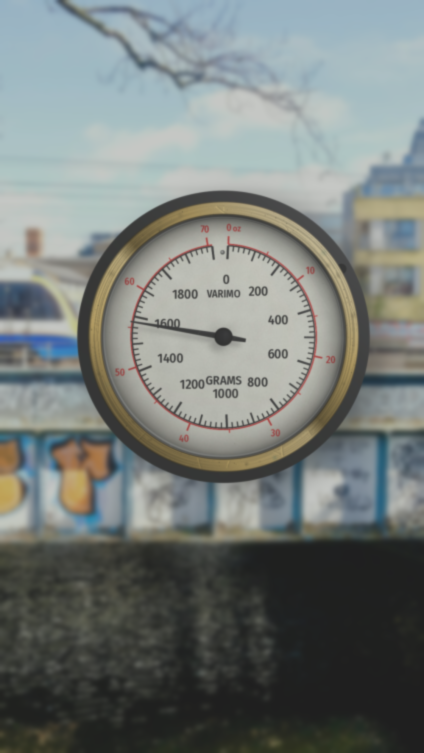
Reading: 1580; g
